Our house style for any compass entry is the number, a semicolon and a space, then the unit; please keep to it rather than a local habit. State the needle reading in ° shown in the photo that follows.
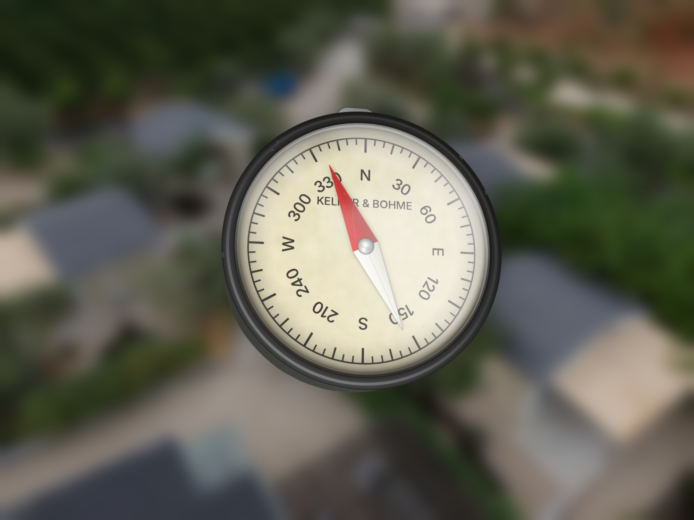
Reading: 335; °
